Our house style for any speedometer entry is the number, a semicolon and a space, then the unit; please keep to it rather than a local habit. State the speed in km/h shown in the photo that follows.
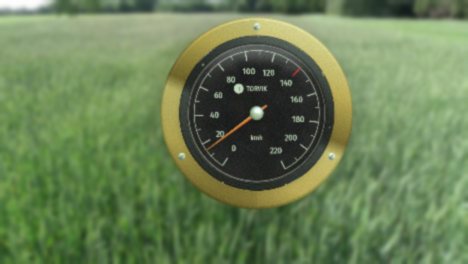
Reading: 15; km/h
